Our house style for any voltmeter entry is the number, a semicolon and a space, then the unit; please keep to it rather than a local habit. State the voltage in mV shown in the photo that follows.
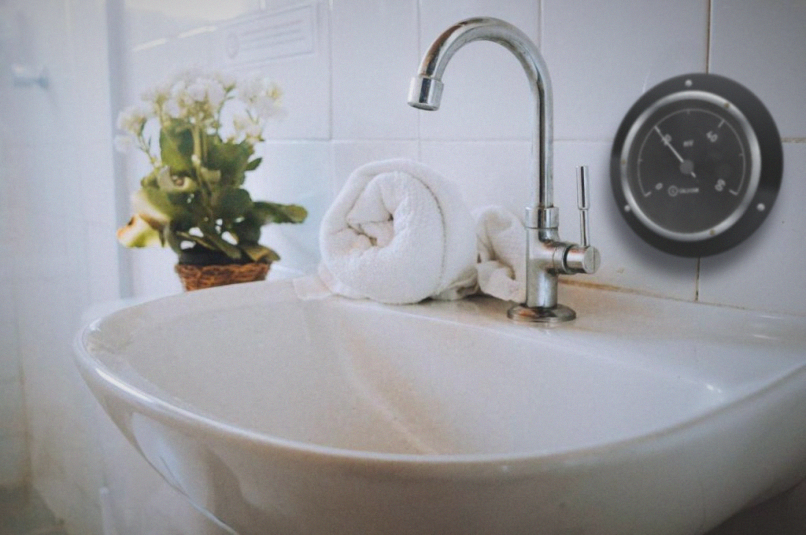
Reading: 20; mV
